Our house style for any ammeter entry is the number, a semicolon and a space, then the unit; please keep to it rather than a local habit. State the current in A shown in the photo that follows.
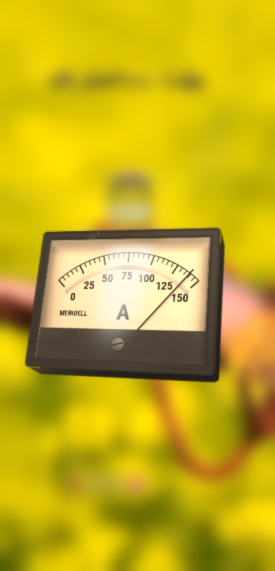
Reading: 140; A
